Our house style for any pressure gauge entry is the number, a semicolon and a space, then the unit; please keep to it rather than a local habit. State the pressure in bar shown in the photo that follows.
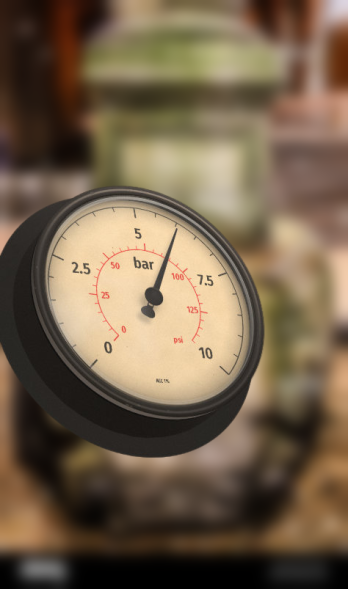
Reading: 6; bar
